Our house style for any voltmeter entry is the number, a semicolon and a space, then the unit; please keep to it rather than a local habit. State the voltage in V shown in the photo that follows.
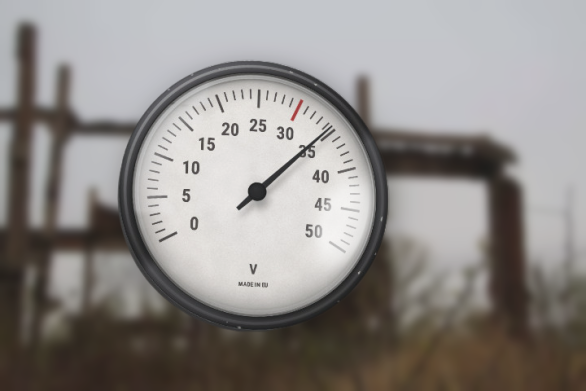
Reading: 34.5; V
